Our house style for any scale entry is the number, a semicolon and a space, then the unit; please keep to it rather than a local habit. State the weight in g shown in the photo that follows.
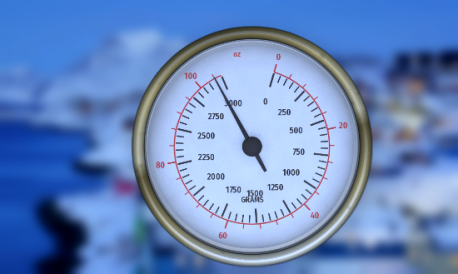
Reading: 2950; g
